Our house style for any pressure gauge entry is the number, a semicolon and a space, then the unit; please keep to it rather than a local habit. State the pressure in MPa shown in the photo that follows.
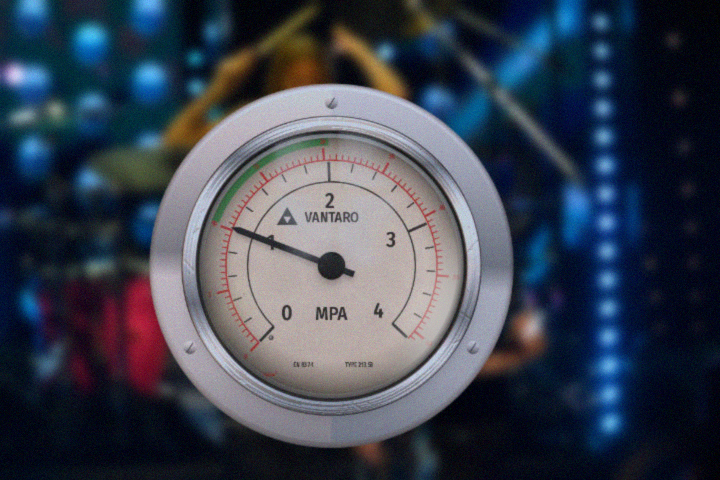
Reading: 1; MPa
